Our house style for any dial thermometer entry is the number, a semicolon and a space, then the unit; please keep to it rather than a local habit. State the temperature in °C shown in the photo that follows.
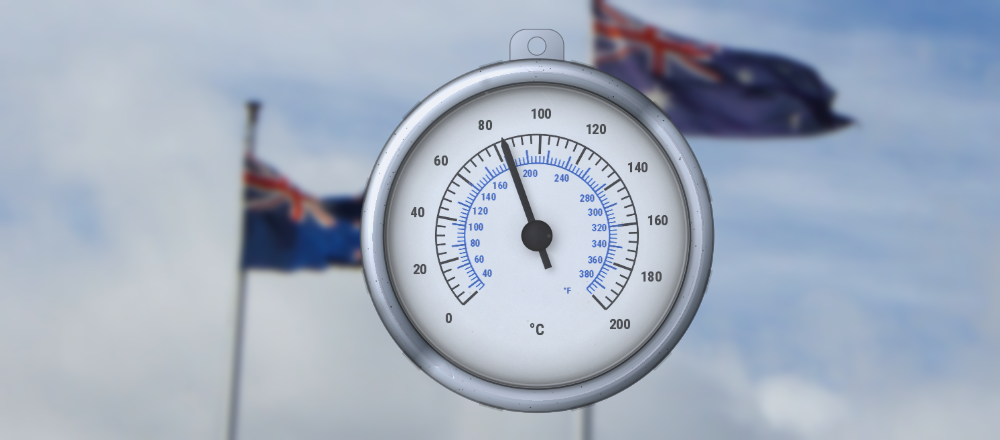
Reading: 84; °C
